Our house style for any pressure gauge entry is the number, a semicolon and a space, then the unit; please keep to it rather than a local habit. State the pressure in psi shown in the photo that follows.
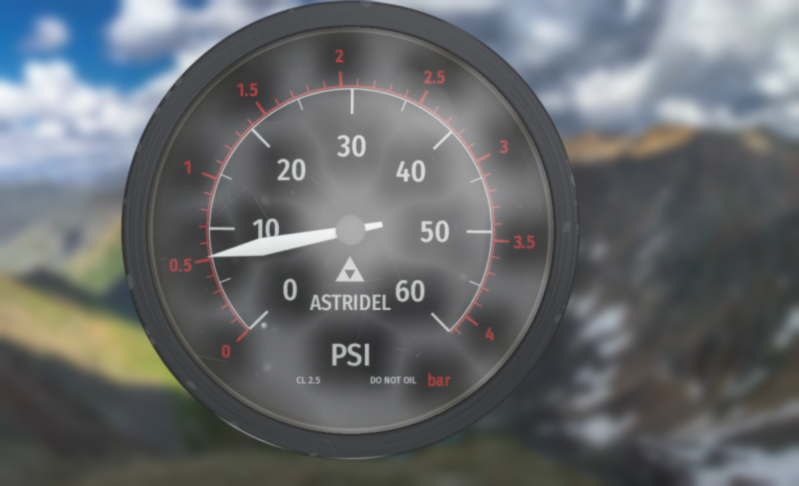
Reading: 7.5; psi
